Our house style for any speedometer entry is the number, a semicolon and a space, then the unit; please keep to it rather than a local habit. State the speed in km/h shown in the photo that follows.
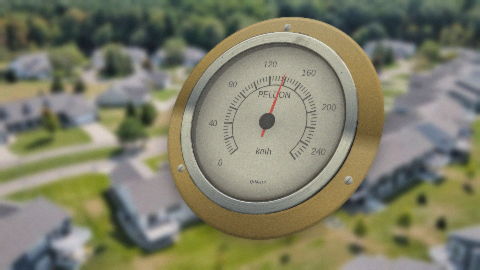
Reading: 140; km/h
